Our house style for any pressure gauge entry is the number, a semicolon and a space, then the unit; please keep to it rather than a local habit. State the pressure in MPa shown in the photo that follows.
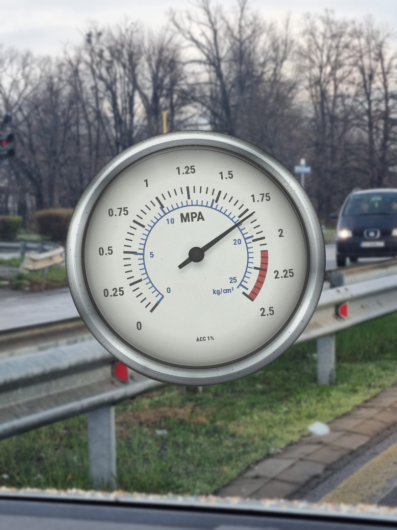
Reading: 1.8; MPa
